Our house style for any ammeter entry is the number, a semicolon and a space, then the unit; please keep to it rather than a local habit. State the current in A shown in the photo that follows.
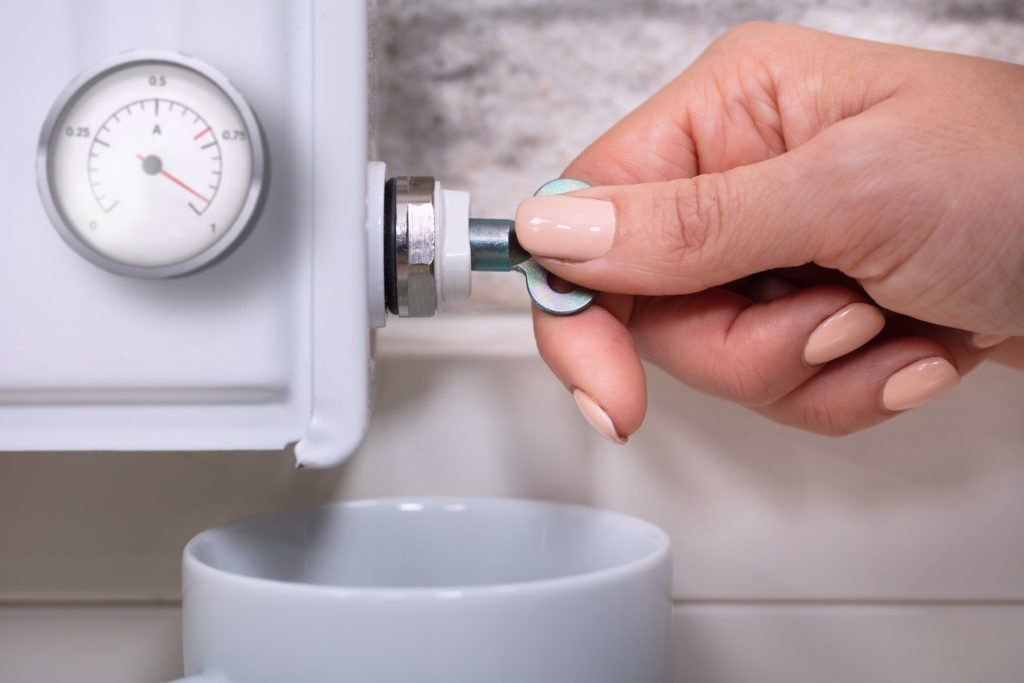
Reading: 0.95; A
